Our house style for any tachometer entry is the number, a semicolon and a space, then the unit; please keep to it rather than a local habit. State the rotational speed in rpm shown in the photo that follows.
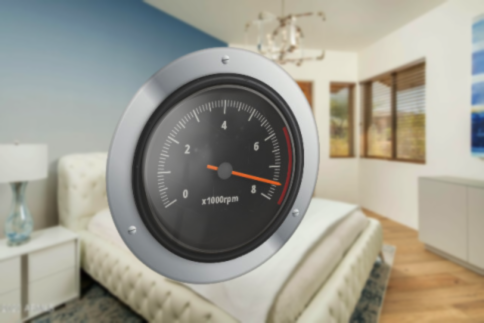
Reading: 7500; rpm
